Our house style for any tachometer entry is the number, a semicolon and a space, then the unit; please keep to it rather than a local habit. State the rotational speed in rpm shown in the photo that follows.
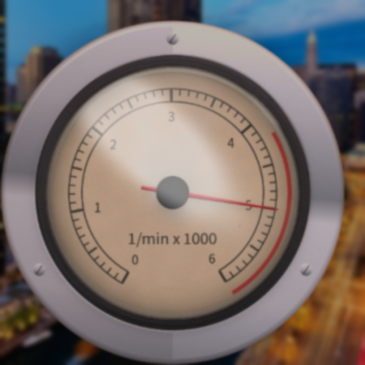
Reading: 5000; rpm
